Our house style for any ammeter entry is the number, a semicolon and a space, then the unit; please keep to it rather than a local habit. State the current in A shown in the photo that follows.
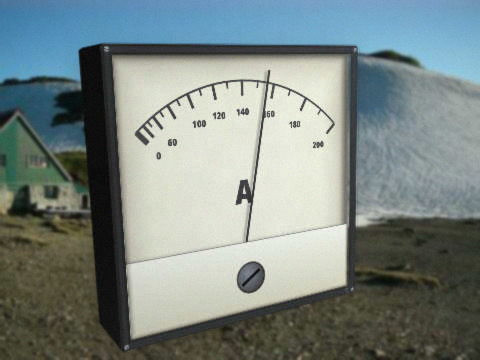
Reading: 155; A
